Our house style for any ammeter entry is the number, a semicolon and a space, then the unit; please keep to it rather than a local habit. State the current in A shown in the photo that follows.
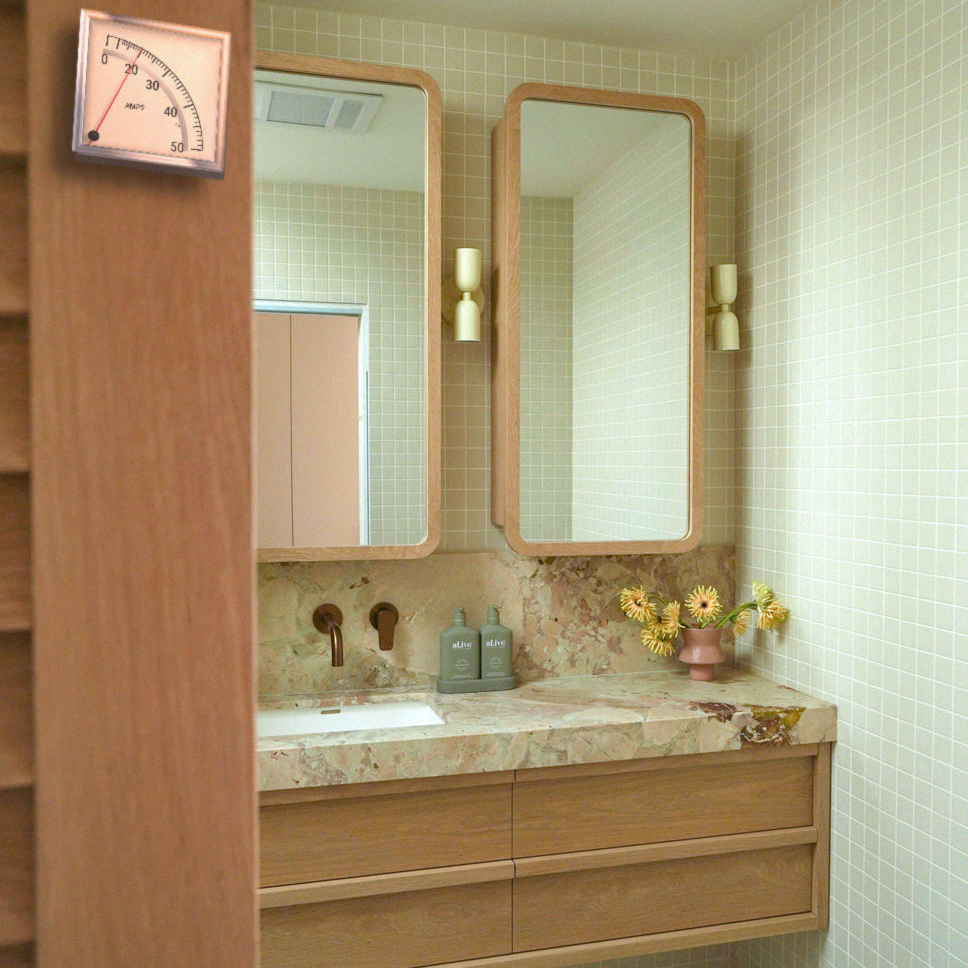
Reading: 20; A
